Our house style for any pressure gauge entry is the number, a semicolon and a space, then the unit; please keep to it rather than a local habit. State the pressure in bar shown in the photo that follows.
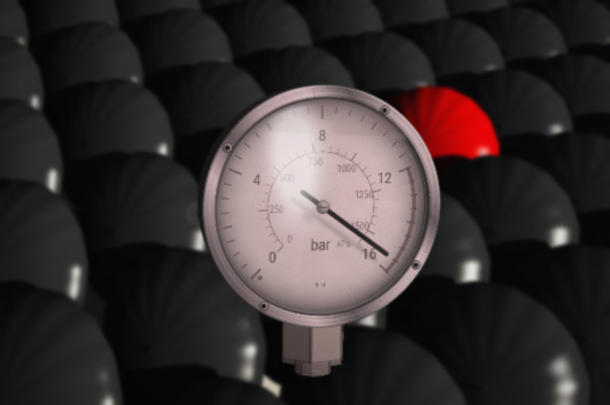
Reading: 15.5; bar
